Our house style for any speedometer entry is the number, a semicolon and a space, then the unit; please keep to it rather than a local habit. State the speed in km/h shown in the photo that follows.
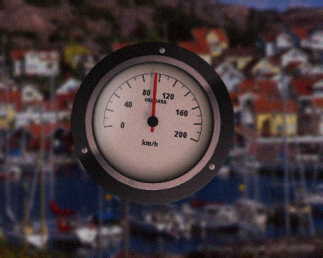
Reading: 95; km/h
